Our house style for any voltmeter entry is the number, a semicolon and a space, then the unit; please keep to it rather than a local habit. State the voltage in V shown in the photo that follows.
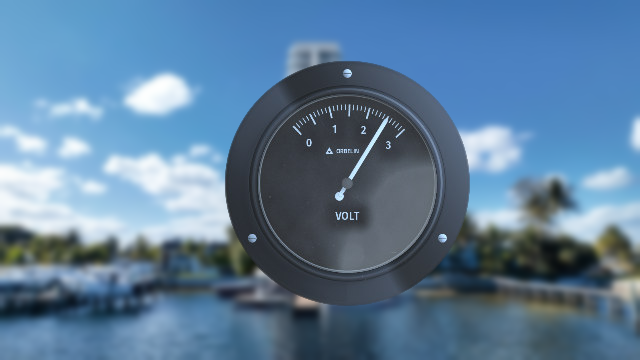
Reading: 2.5; V
